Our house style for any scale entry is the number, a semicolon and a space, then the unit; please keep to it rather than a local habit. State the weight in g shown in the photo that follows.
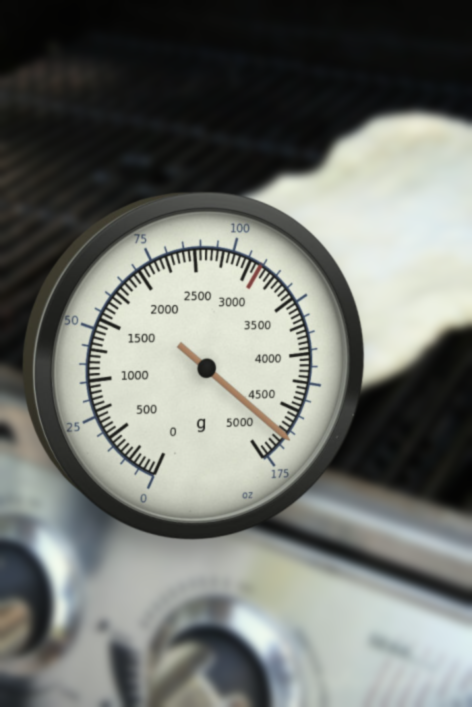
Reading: 4750; g
